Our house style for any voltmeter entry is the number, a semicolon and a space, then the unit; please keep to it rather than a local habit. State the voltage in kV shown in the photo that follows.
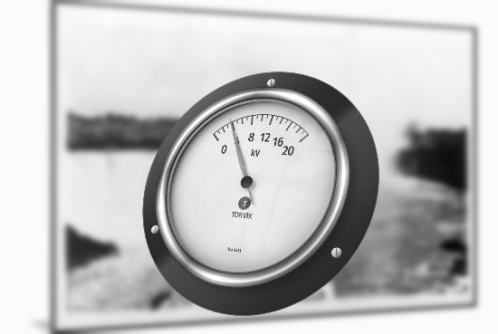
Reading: 4; kV
